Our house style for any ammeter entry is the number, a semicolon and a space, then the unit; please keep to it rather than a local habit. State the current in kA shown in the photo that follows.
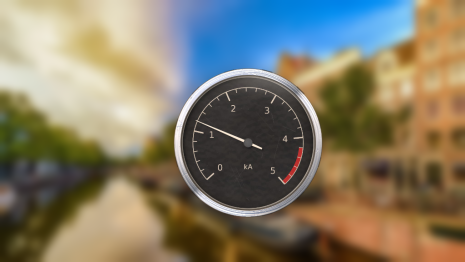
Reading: 1.2; kA
